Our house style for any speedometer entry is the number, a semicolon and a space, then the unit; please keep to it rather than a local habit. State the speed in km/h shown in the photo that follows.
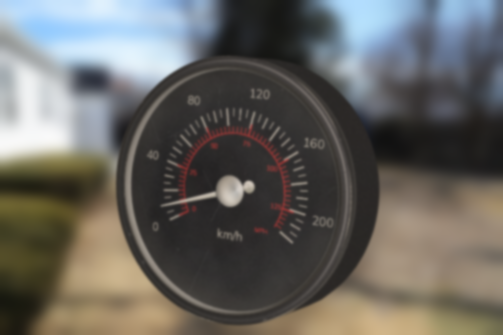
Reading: 10; km/h
